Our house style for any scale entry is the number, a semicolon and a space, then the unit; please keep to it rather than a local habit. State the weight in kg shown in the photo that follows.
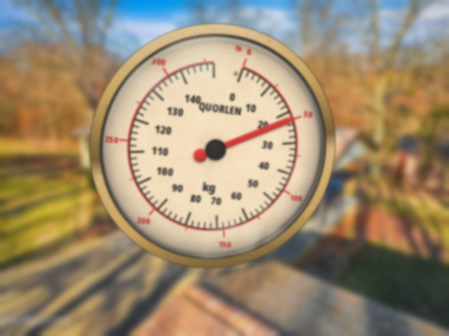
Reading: 22; kg
